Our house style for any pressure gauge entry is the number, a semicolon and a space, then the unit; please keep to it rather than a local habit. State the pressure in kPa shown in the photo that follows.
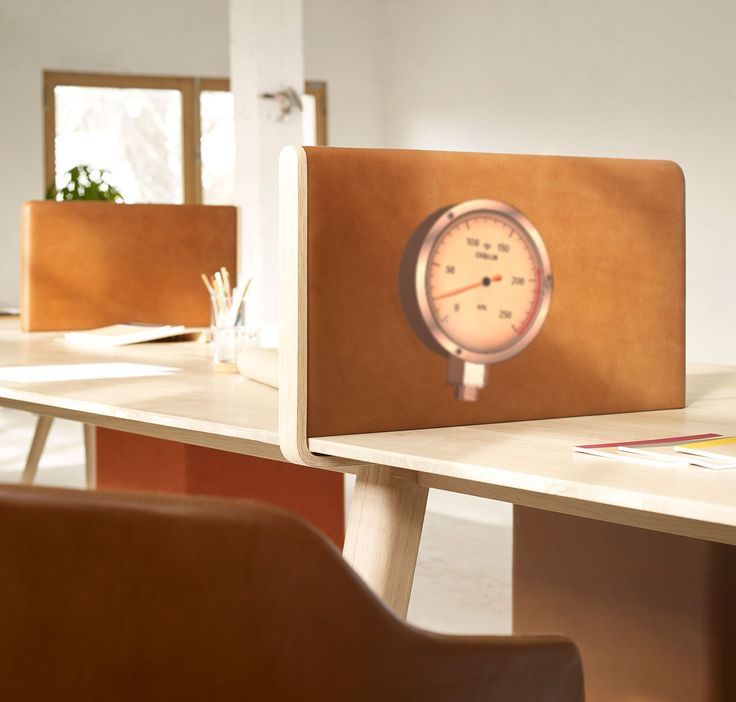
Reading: 20; kPa
